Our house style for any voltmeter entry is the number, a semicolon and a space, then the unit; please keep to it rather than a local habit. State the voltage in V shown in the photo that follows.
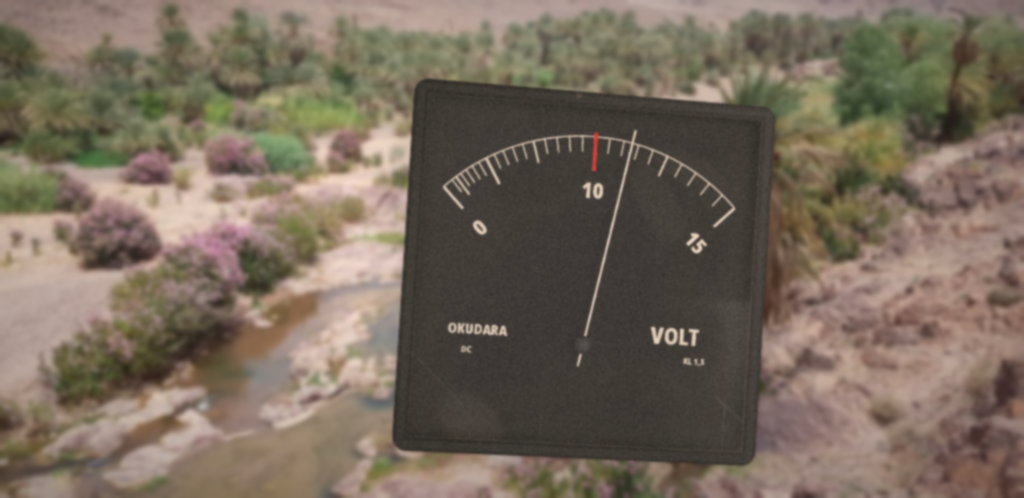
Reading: 11.25; V
